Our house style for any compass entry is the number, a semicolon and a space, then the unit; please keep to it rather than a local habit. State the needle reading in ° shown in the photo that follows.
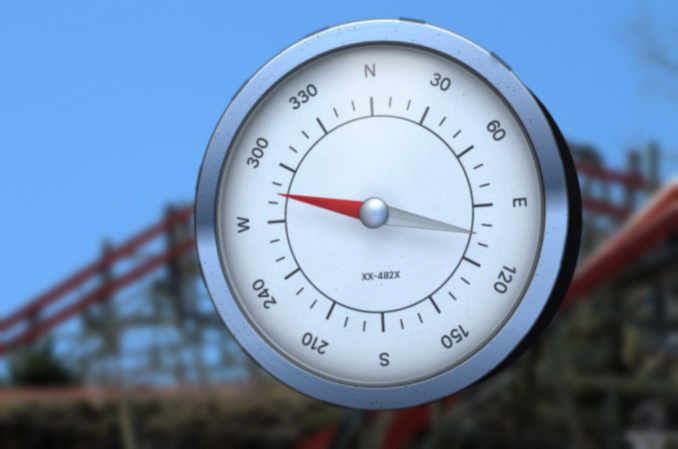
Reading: 285; °
